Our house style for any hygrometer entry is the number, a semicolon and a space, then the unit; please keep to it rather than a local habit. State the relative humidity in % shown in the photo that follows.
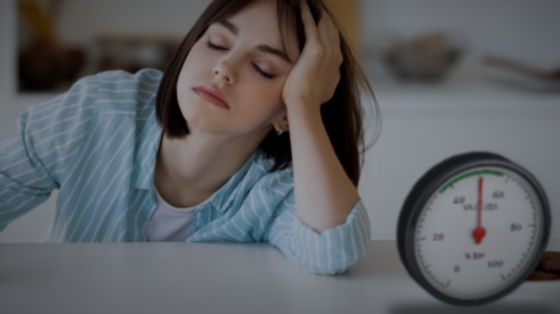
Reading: 50; %
